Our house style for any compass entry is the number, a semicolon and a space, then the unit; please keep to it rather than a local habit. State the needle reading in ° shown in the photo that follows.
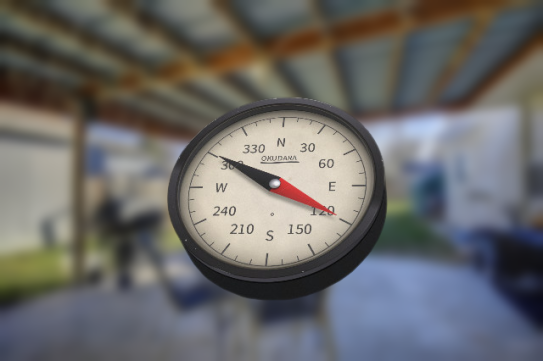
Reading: 120; °
